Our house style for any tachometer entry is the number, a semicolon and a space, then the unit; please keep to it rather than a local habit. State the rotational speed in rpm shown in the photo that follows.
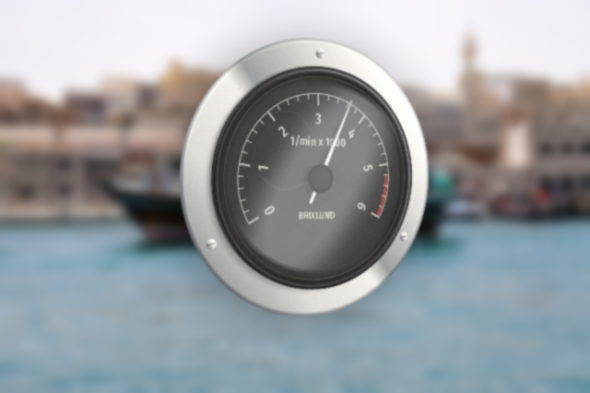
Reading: 3600; rpm
